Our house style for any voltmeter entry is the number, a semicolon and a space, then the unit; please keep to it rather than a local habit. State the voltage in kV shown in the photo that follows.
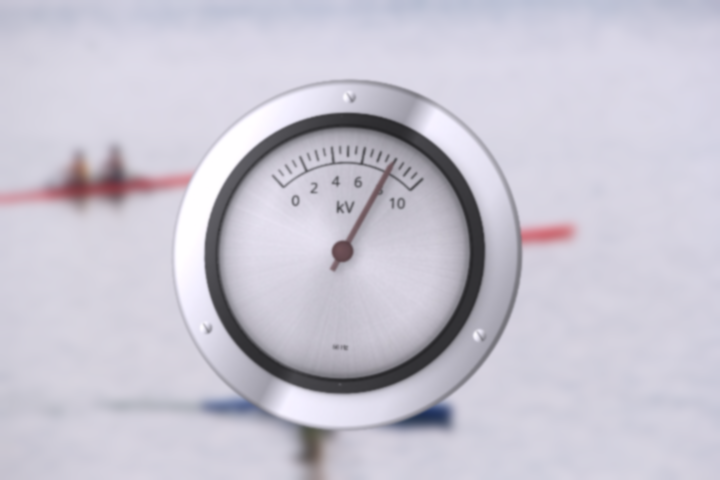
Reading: 8; kV
